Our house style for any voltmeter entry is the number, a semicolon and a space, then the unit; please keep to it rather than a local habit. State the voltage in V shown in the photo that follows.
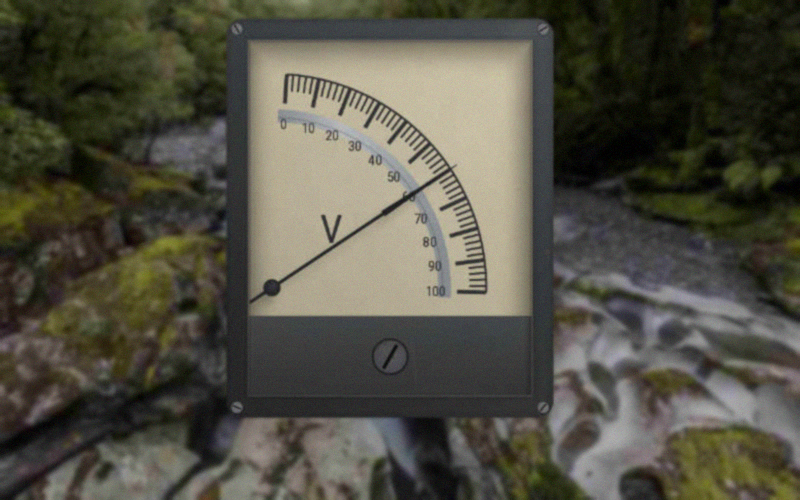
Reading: 60; V
